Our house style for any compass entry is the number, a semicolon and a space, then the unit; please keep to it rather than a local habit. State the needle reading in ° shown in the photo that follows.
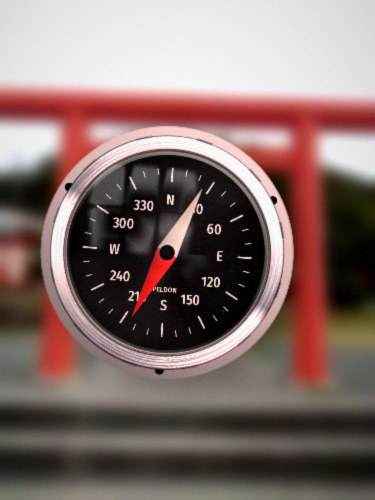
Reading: 205; °
